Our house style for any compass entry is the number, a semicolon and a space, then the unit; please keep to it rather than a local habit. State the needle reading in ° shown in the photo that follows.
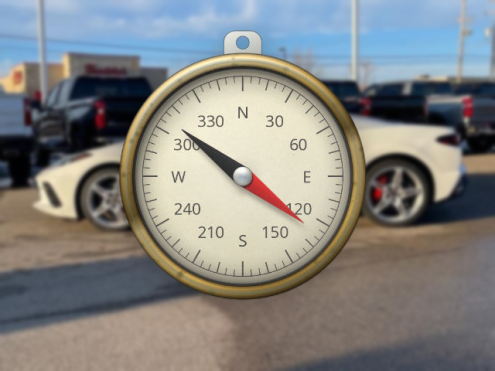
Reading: 127.5; °
